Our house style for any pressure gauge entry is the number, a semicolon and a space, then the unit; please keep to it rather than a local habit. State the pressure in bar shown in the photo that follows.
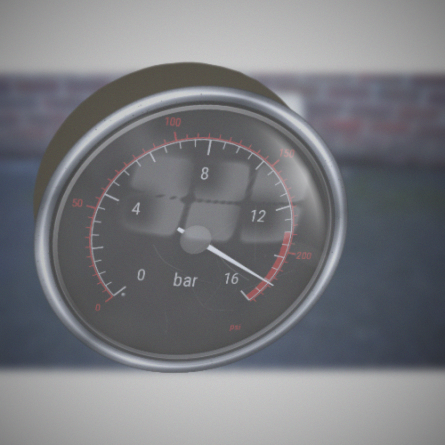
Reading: 15; bar
